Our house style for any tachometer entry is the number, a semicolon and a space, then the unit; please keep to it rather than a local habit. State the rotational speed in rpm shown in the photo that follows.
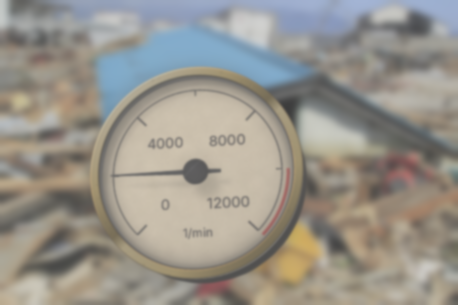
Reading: 2000; rpm
